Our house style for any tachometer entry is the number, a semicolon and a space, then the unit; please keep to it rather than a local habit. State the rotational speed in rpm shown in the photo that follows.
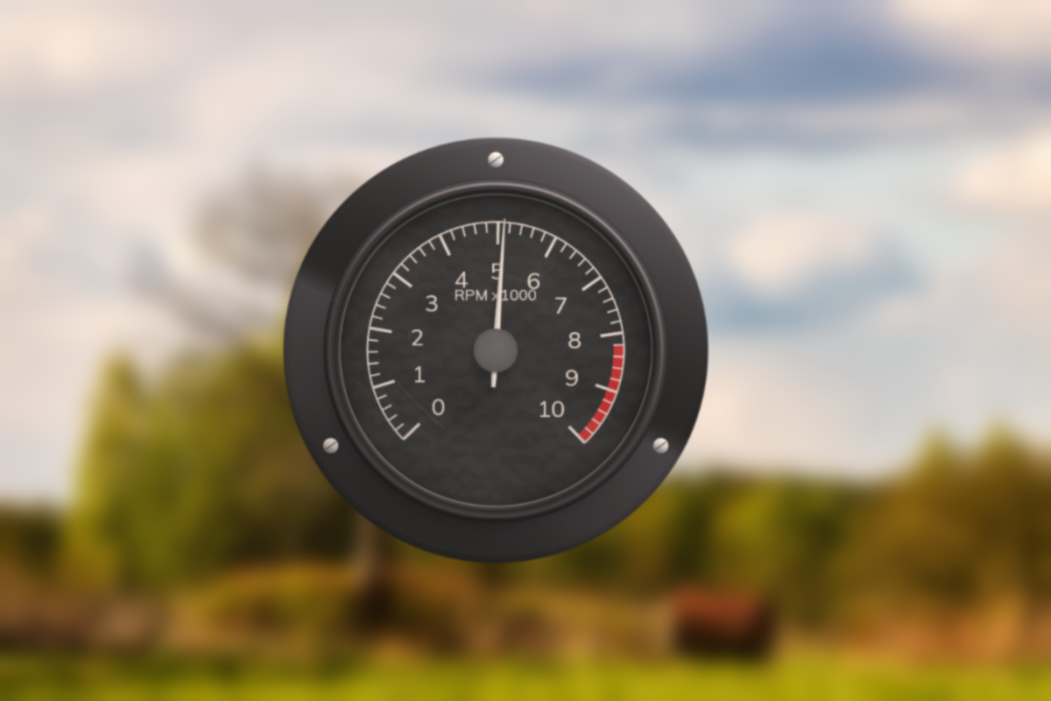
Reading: 5100; rpm
